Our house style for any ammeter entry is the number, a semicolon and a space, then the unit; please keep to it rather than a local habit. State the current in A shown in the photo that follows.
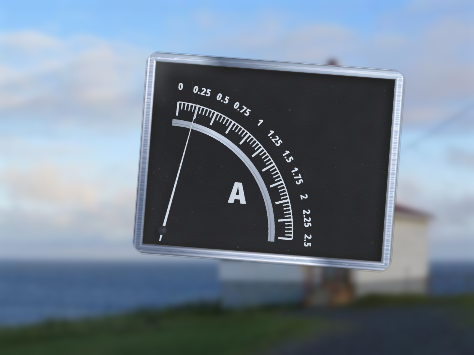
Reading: 0.25; A
